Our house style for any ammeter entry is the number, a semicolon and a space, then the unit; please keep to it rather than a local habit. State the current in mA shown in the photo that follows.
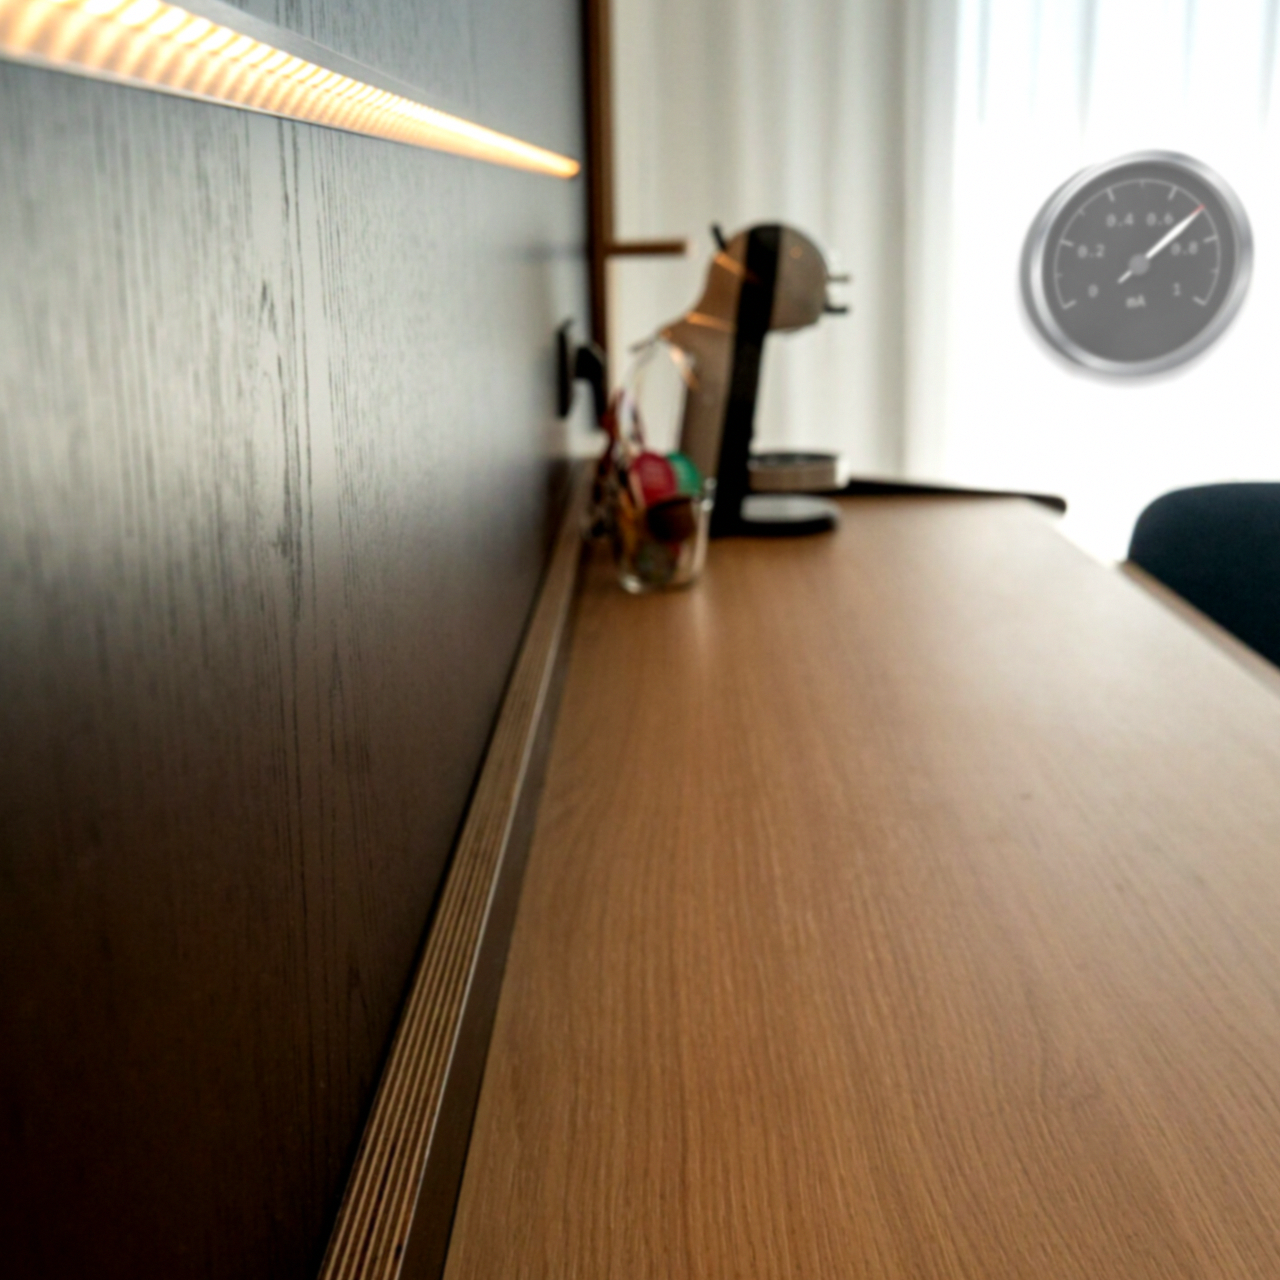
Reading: 0.7; mA
